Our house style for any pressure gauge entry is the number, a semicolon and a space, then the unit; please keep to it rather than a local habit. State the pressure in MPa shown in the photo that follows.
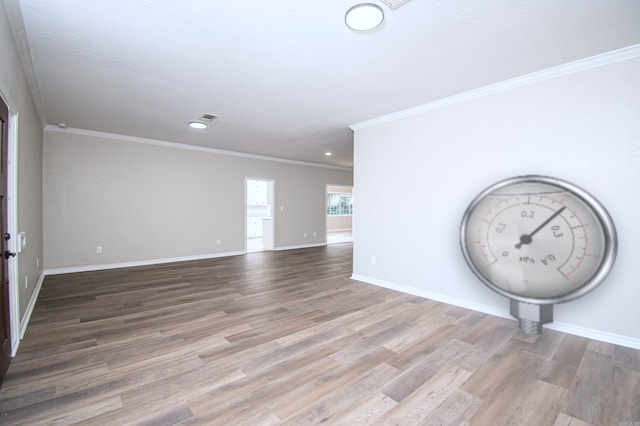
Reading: 0.26; MPa
